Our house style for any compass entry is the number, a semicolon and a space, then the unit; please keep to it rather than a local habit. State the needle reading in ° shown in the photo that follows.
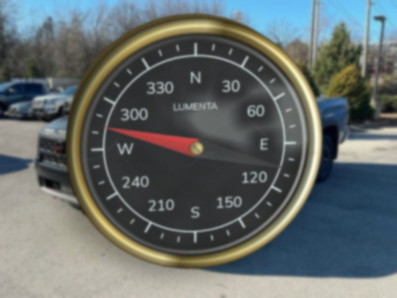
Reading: 285; °
